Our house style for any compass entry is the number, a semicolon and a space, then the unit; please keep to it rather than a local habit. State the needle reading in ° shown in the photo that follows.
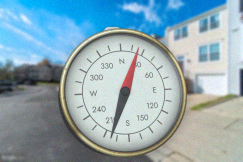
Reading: 22.5; °
